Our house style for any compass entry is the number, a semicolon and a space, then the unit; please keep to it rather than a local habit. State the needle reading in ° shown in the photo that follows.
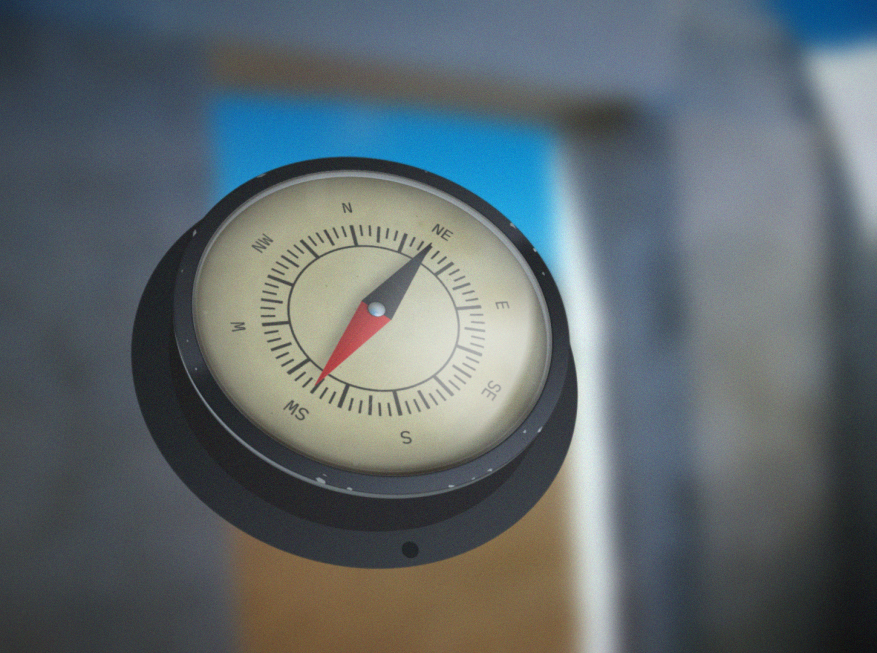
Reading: 225; °
